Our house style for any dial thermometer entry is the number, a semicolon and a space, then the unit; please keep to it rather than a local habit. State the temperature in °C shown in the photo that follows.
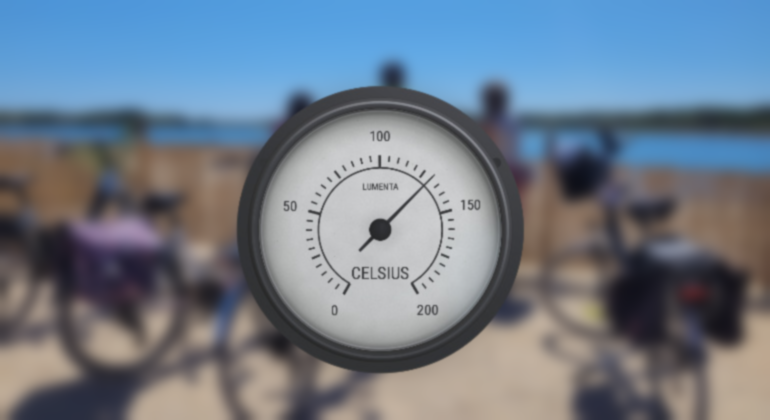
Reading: 130; °C
